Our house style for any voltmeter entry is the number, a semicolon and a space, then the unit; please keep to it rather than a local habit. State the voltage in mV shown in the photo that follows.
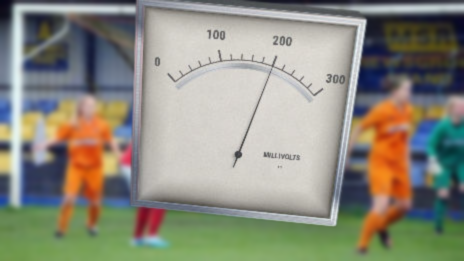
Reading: 200; mV
